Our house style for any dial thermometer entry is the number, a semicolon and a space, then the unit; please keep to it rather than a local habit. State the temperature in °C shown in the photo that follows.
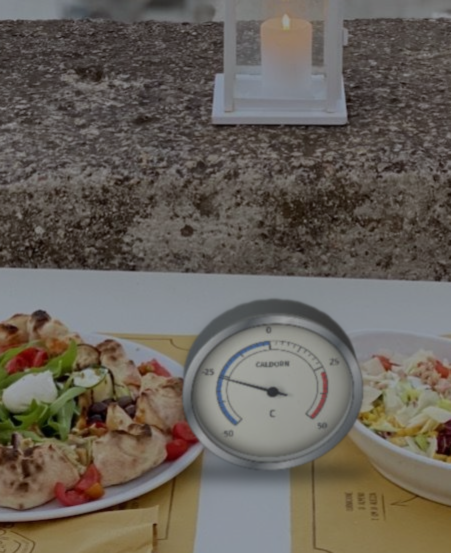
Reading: -25; °C
